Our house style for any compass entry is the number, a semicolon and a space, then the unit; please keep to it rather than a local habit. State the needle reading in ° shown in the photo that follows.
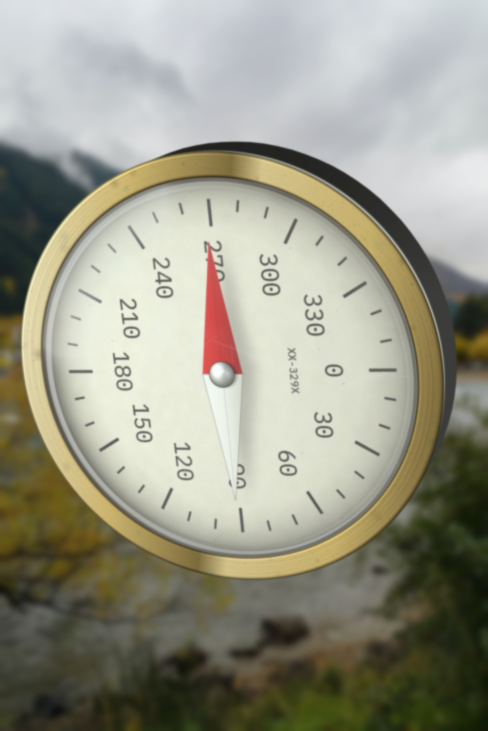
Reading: 270; °
